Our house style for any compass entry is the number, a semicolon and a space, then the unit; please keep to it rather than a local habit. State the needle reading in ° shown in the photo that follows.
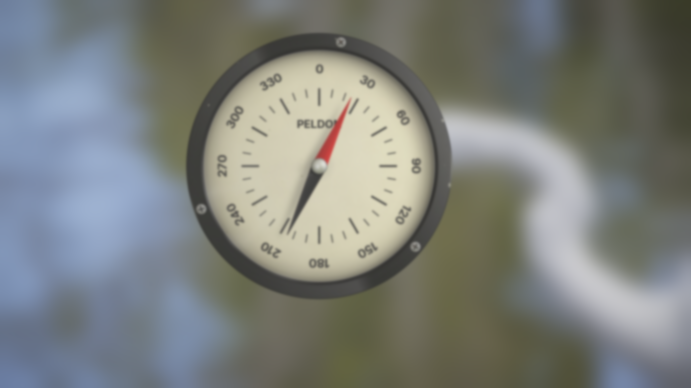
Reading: 25; °
